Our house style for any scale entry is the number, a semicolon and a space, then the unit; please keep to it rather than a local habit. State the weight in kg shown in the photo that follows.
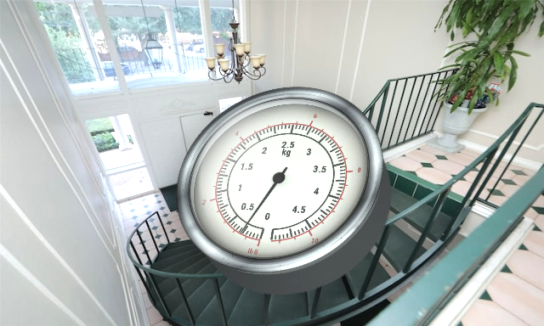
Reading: 0.25; kg
